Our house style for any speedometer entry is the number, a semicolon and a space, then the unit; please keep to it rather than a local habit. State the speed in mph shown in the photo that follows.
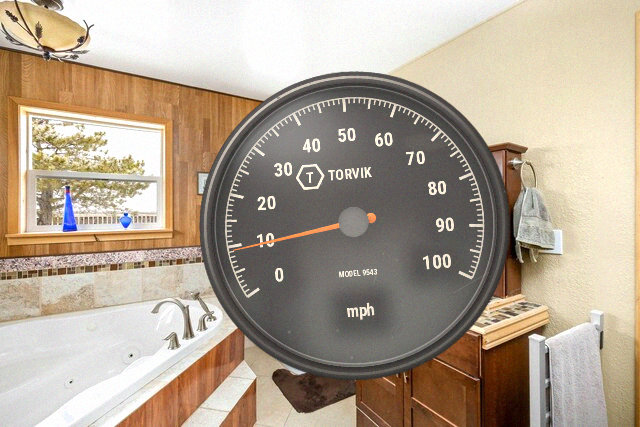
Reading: 9; mph
